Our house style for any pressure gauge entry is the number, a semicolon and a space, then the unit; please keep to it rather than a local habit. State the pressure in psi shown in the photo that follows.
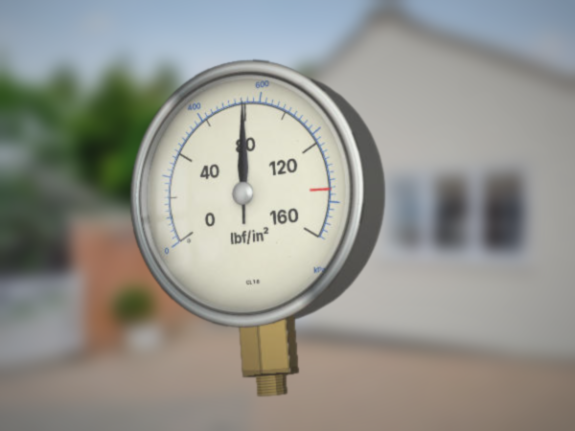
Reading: 80; psi
